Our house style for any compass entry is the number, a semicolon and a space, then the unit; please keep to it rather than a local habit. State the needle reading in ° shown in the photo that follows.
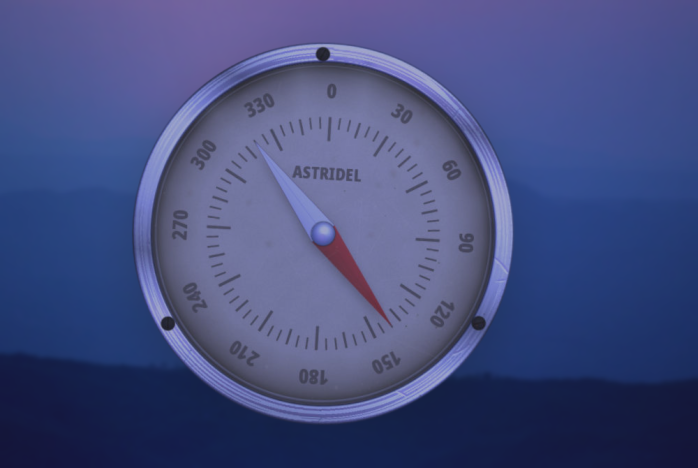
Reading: 140; °
